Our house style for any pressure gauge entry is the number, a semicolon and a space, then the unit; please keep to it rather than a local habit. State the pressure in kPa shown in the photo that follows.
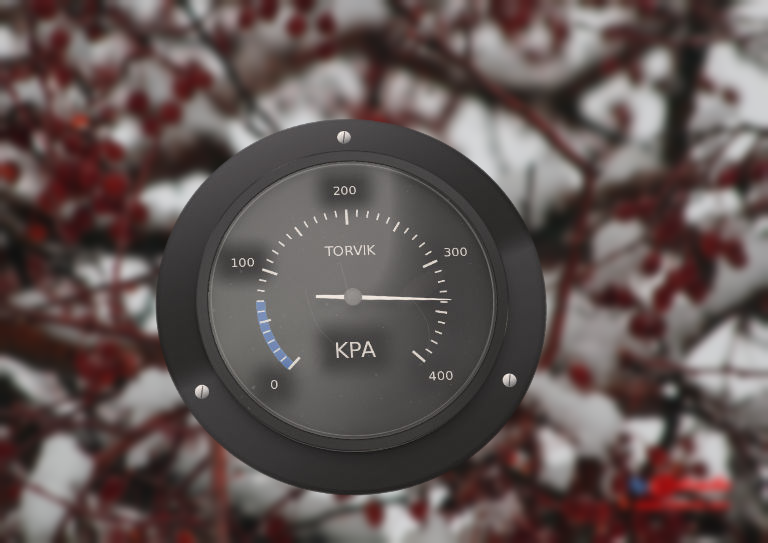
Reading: 340; kPa
